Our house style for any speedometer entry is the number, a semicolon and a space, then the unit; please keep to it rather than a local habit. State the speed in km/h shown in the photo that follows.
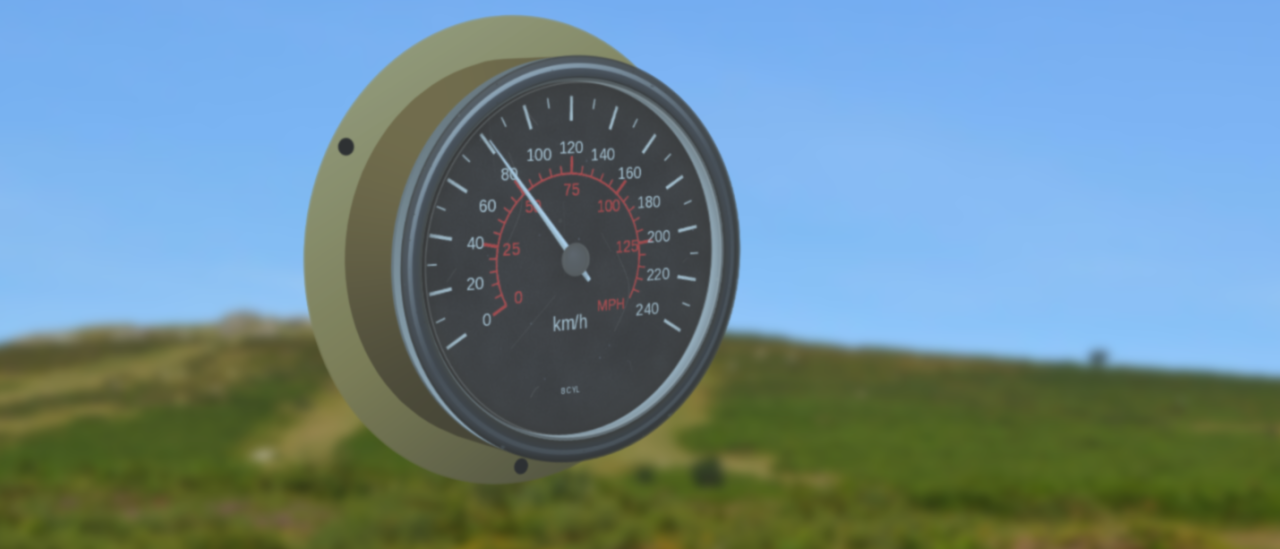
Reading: 80; km/h
